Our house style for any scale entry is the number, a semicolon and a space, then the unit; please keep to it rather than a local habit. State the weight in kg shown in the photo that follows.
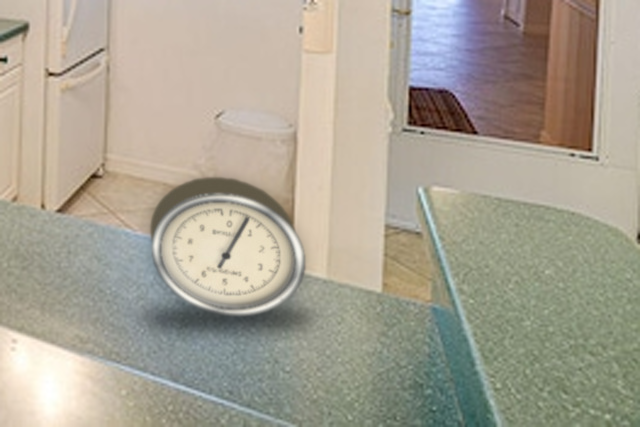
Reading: 0.5; kg
